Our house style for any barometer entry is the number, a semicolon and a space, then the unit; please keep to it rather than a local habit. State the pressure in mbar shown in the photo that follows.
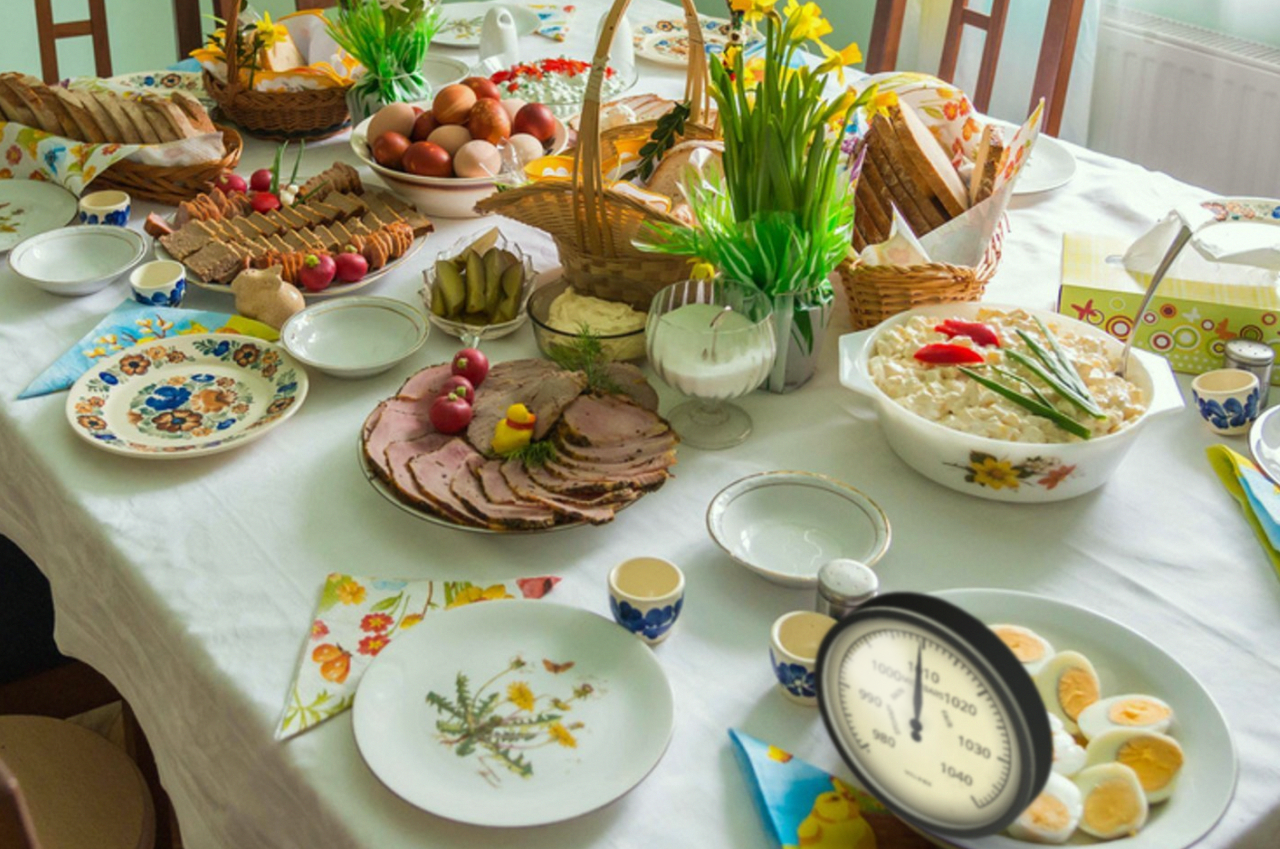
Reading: 1010; mbar
